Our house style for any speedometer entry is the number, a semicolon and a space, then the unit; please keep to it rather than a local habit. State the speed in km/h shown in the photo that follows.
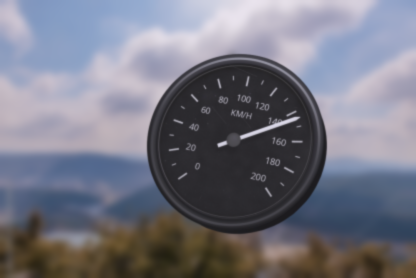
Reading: 145; km/h
